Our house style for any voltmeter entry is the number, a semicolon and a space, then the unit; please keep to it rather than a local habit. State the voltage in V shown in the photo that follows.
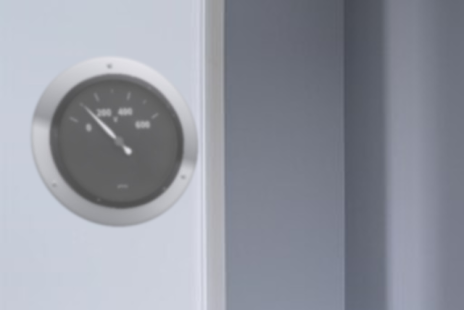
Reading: 100; V
